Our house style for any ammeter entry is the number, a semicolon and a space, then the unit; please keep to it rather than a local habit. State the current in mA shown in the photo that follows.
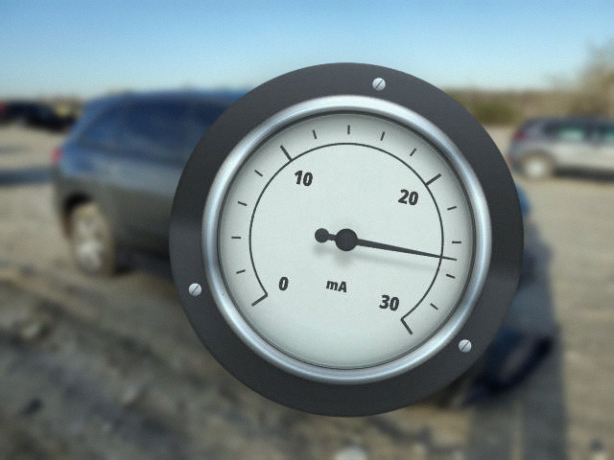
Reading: 25; mA
